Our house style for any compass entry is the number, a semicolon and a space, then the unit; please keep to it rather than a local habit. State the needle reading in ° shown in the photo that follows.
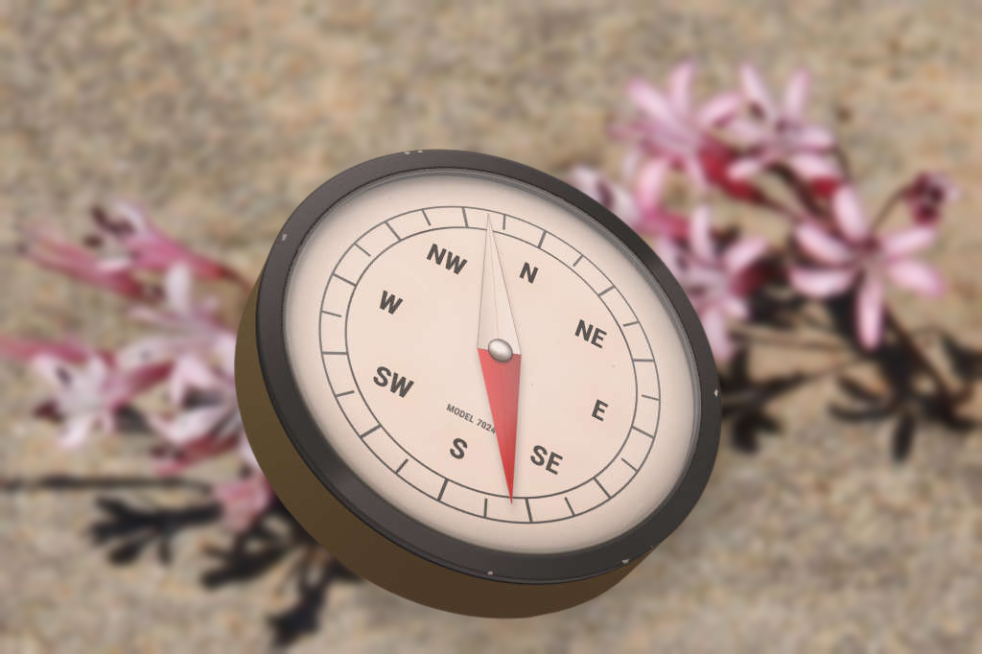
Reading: 157.5; °
